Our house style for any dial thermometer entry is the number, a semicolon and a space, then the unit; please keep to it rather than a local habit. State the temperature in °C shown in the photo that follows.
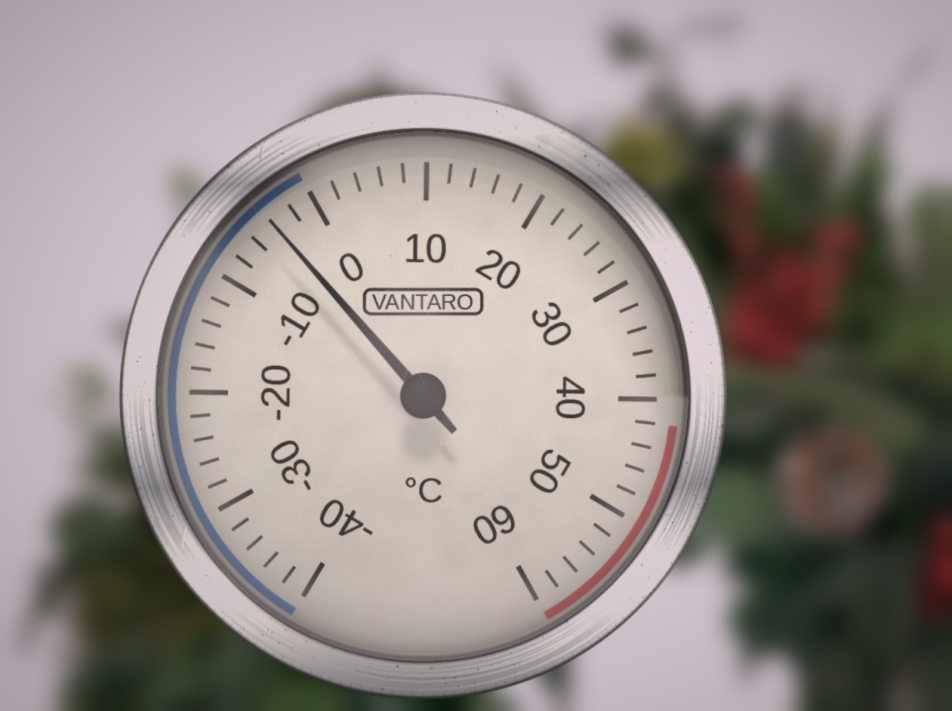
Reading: -4; °C
